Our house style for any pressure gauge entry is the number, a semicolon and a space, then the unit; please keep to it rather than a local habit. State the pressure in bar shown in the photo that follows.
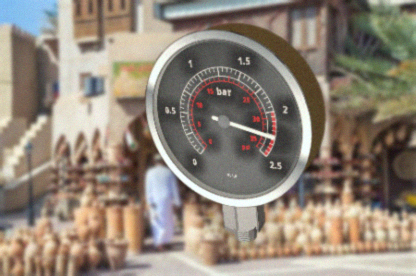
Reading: 2.25; bar
